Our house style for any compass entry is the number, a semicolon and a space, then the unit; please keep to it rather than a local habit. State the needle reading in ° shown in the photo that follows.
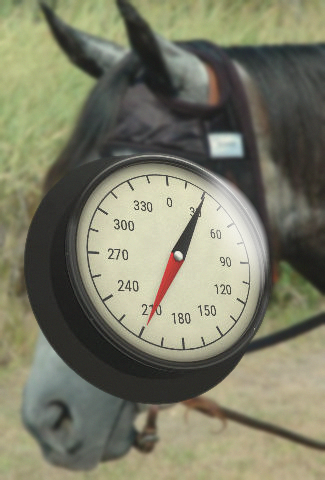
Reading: 210; °
